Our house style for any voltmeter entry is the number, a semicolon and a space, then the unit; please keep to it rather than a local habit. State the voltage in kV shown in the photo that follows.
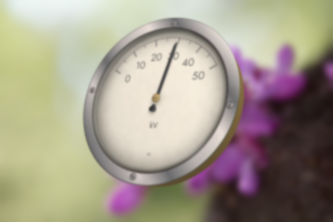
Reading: 30; kV
